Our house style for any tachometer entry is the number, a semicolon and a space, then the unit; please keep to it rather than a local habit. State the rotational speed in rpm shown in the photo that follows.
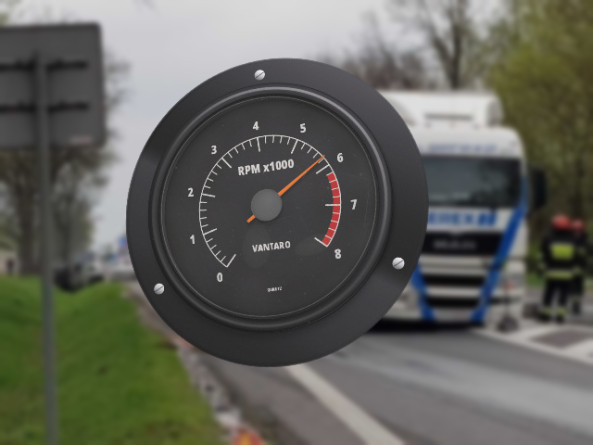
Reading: 5800; rpm
